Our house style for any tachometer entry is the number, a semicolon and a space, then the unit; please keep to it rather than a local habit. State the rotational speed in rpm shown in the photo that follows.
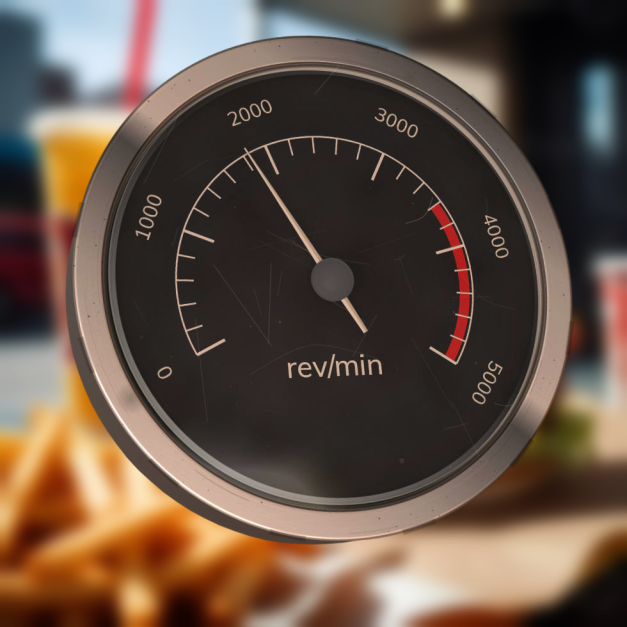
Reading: 1800; rpm
